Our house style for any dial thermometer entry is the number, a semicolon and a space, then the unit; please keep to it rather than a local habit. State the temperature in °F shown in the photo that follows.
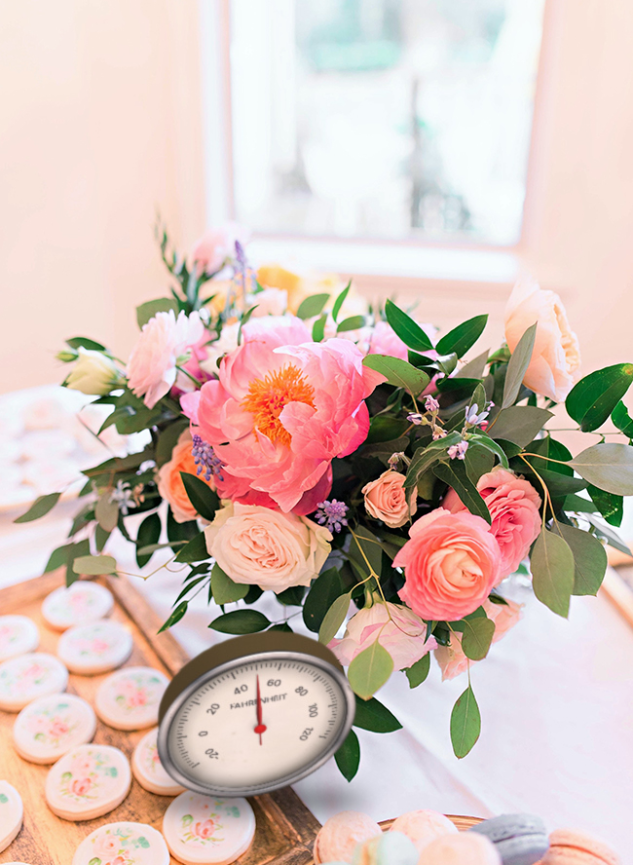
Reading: 50; °F
